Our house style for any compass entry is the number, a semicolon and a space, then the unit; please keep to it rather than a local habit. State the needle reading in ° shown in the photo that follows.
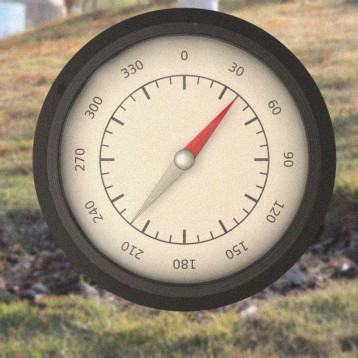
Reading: 40; °
